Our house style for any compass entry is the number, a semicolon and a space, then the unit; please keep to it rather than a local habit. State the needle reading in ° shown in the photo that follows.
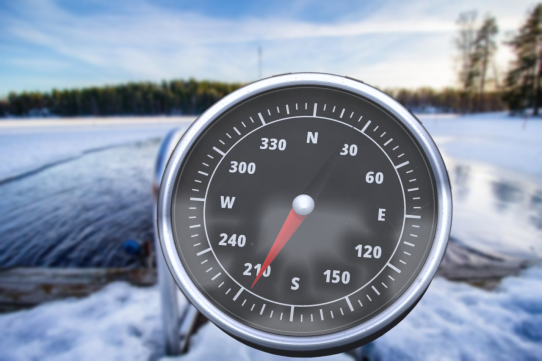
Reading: 205; °
